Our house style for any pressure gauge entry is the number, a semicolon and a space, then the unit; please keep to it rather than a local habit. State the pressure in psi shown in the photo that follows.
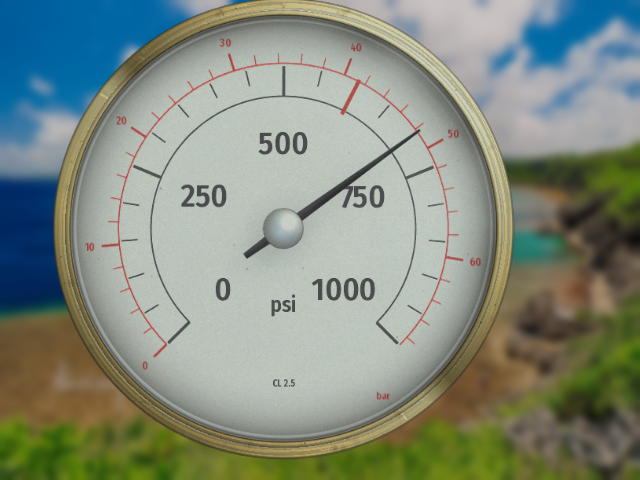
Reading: 700; psi
